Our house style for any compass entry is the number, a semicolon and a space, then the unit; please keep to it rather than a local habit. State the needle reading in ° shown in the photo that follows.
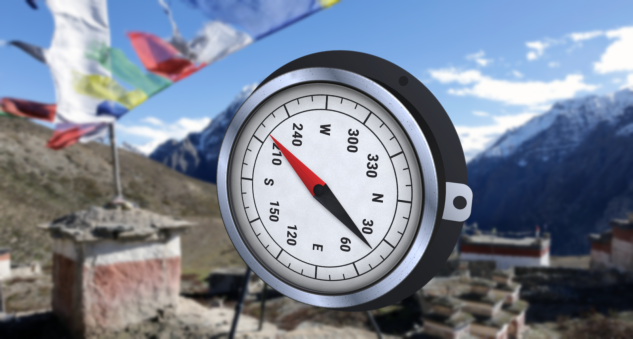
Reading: 220; °
